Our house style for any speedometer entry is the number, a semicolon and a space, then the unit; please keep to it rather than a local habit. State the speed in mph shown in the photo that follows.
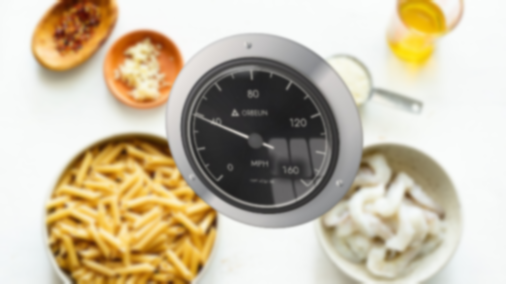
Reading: 40; mph
